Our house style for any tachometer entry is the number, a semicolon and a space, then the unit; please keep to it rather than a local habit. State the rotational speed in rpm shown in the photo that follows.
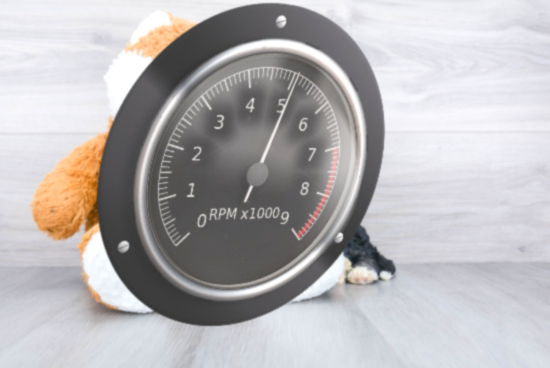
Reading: 5000; rpm
